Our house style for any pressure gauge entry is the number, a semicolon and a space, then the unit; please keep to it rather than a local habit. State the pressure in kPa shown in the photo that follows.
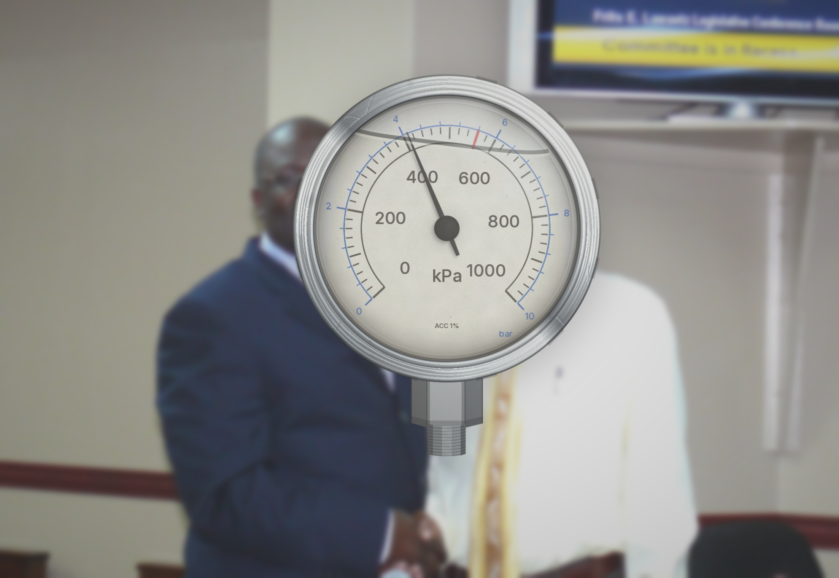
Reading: 410; kPa
